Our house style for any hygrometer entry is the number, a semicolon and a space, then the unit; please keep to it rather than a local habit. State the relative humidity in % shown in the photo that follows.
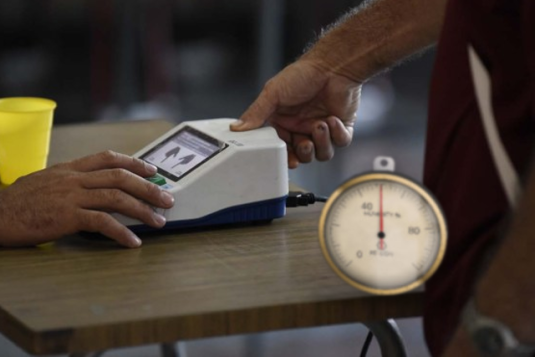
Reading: 50; %
